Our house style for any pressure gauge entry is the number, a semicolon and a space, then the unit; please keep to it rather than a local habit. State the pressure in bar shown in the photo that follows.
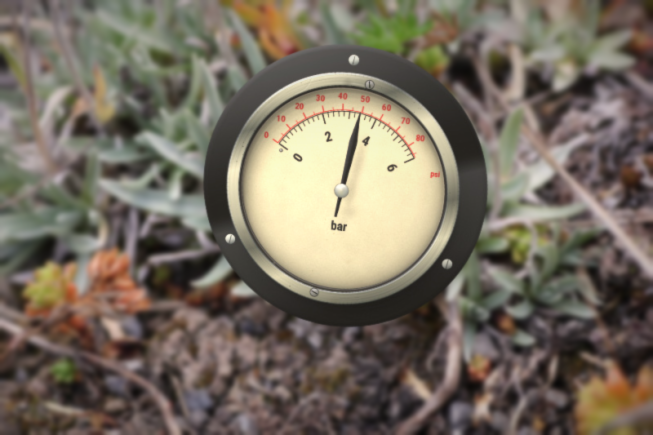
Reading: 3.4; bar
